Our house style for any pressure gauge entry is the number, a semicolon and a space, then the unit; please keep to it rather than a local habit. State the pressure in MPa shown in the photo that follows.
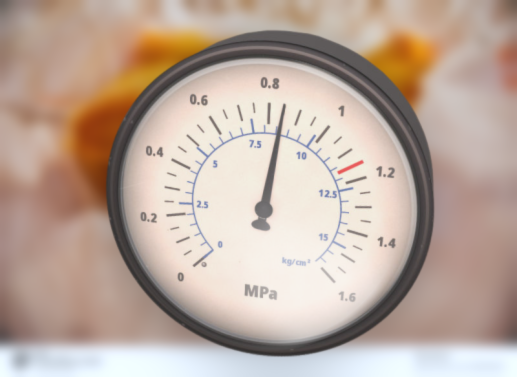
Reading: 0.85; MPa
